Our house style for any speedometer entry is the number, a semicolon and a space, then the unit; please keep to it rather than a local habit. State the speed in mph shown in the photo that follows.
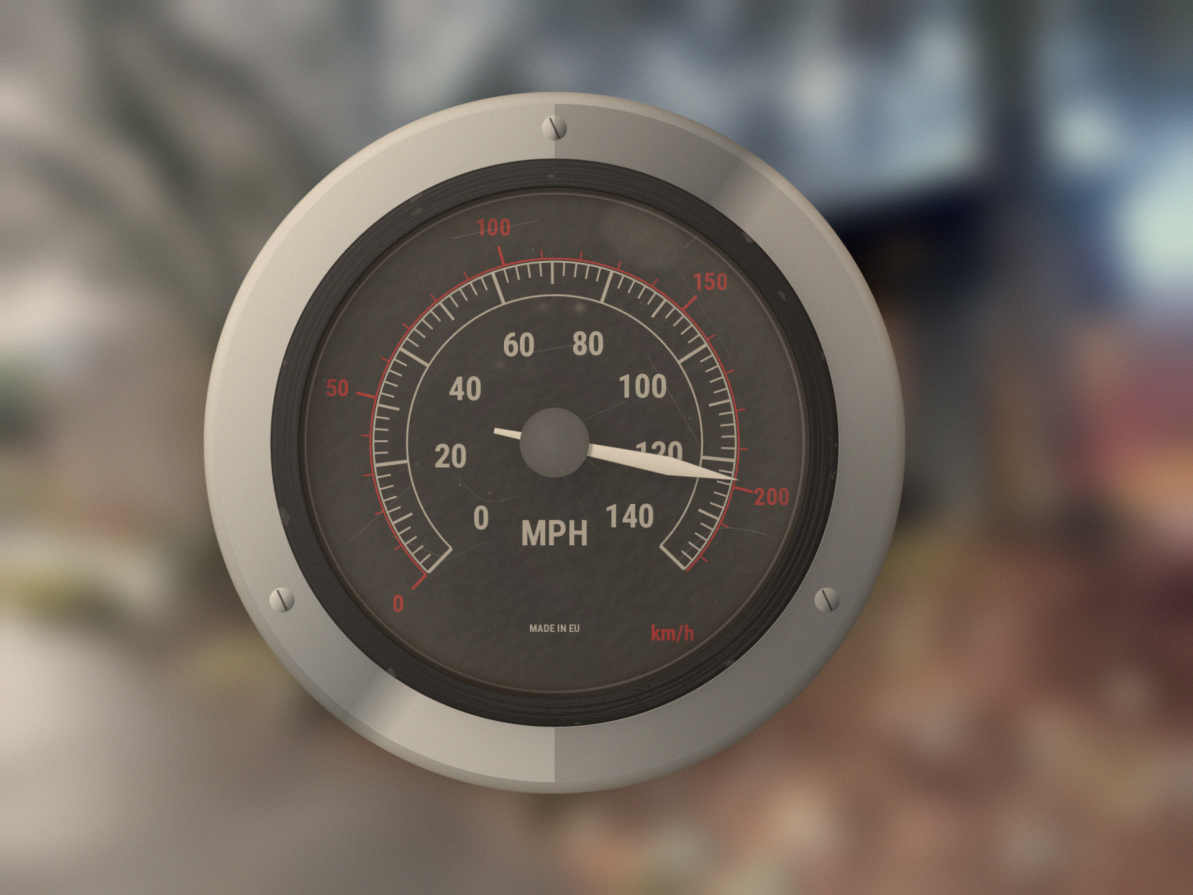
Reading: 123; mph
